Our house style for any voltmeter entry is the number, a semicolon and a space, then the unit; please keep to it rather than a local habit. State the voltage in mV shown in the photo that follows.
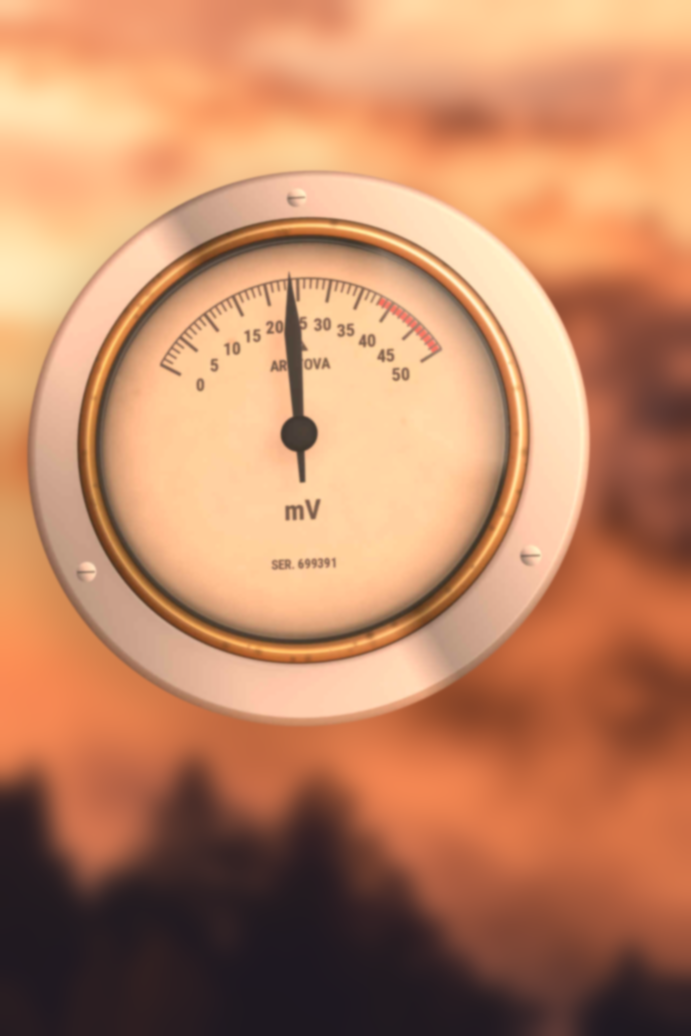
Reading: 24; mV
